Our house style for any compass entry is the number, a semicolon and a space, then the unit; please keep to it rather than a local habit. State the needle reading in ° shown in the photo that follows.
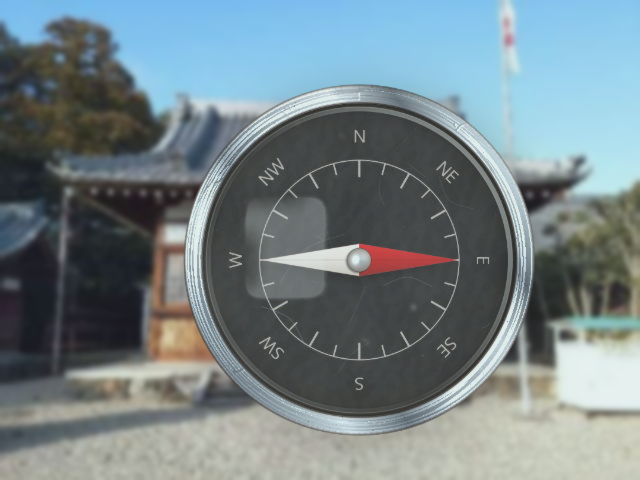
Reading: 90; °
